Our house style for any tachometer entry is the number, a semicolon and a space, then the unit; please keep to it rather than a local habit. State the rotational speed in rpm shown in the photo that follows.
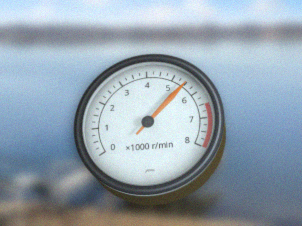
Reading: 5500; rpm
